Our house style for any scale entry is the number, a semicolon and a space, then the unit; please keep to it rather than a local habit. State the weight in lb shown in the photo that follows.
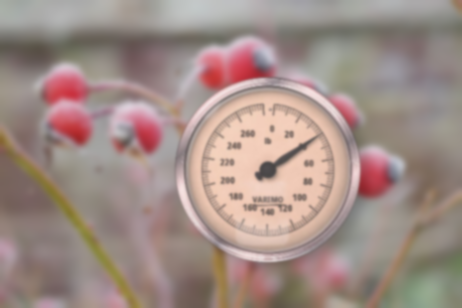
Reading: 40; lb
